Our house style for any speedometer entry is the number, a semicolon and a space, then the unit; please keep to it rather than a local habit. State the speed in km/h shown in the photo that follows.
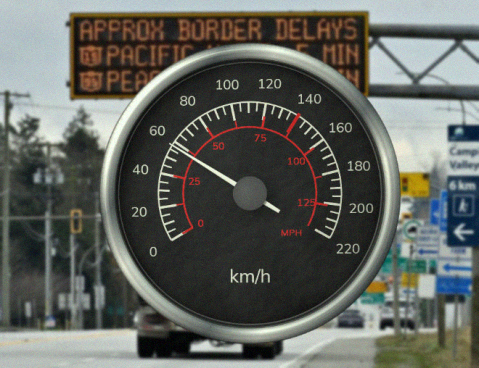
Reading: 57.5; km/h
